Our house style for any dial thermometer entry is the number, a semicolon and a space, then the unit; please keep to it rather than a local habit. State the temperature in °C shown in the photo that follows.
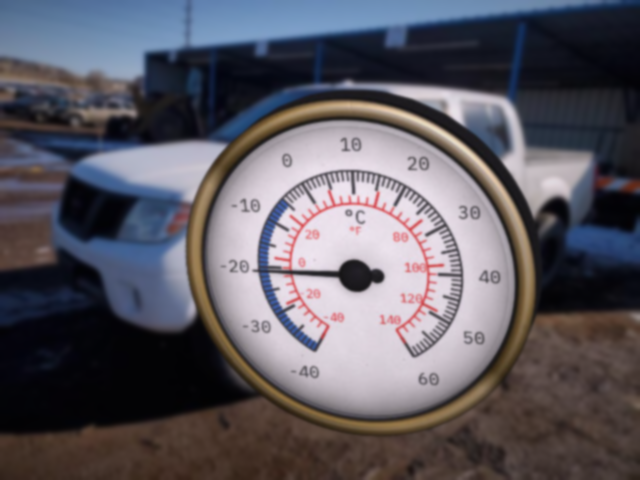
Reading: -20; °C
